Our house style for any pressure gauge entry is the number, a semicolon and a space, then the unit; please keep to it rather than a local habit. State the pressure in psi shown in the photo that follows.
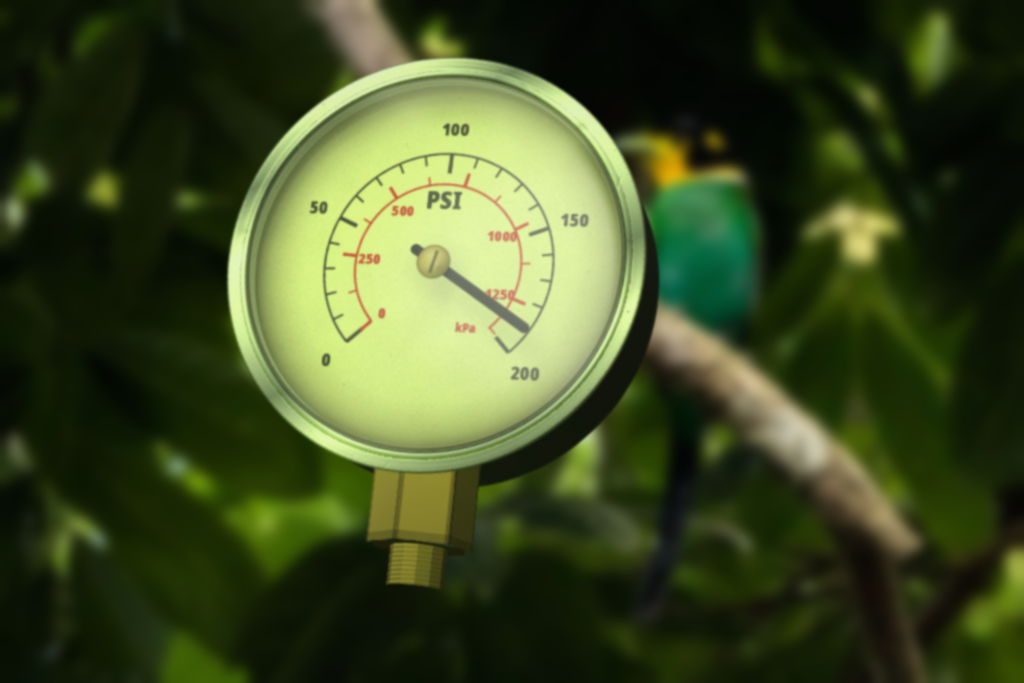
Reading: 190; psi
